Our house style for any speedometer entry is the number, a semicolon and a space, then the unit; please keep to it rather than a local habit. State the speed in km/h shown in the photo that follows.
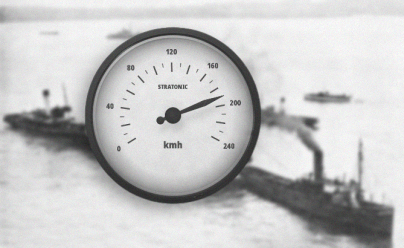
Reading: 190; km/h
